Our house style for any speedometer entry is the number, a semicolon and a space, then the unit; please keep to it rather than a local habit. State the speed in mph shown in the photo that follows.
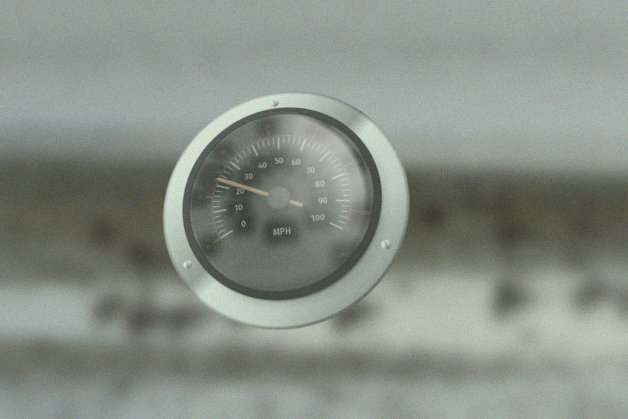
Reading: 22; mph
